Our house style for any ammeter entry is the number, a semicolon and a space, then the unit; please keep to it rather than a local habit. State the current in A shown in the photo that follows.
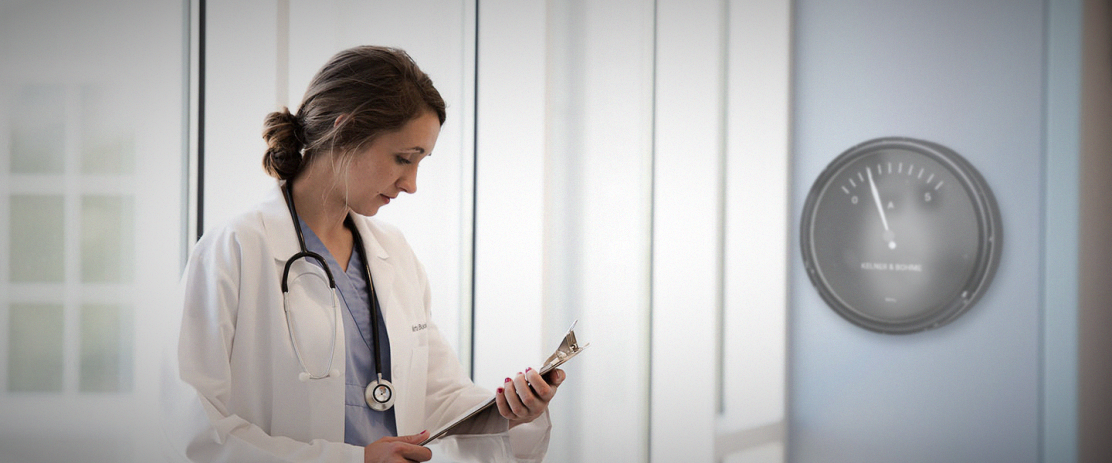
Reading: 1.5; A
